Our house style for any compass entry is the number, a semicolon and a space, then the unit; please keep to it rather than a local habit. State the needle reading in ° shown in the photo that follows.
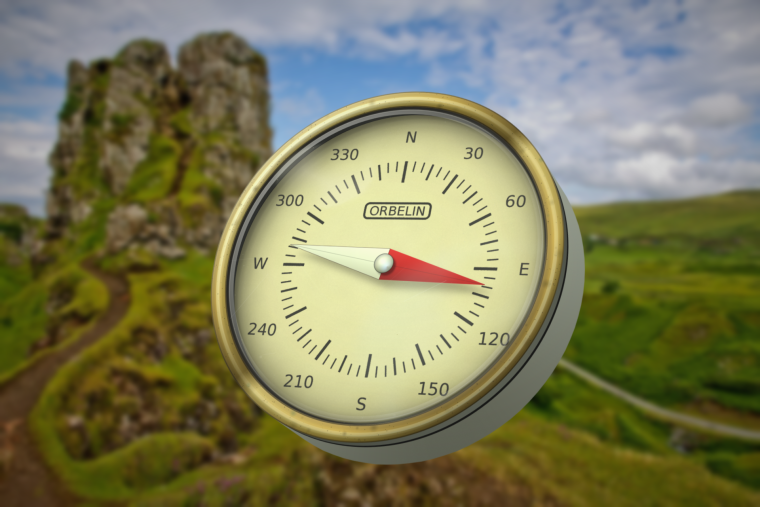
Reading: 100; °
